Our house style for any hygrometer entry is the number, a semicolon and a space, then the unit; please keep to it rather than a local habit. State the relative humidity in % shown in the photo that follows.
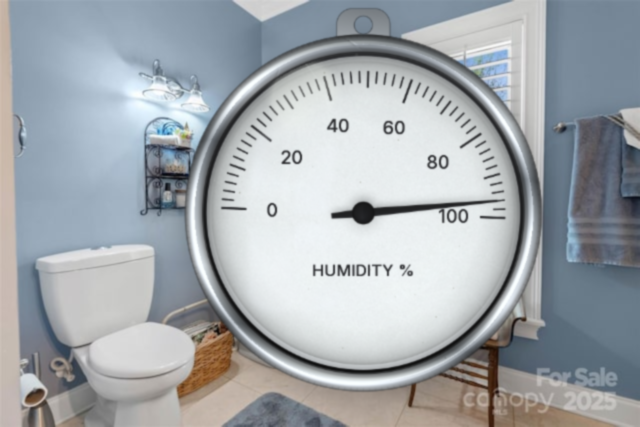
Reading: 96; %
